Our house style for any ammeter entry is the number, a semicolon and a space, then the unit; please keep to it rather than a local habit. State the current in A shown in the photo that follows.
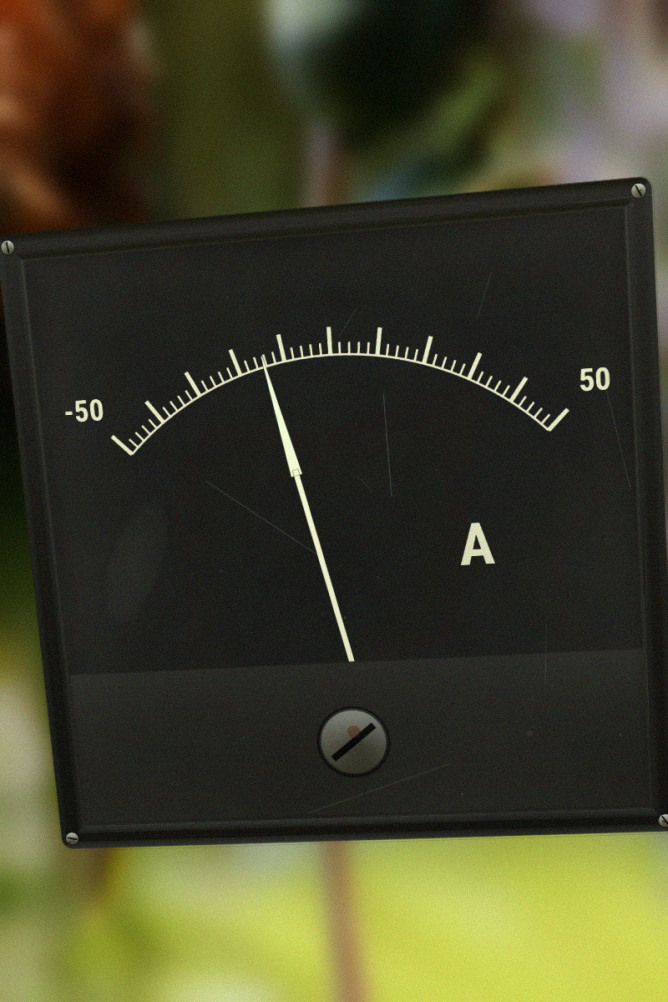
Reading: -14; A
